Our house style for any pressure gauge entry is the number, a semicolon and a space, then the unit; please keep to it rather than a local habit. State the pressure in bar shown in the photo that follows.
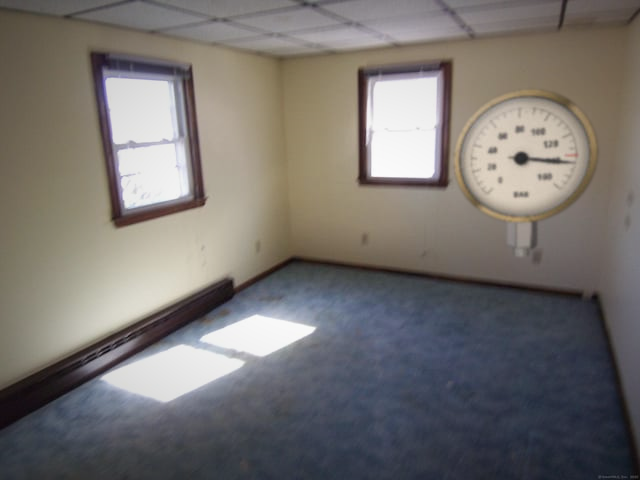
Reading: 140; bar
